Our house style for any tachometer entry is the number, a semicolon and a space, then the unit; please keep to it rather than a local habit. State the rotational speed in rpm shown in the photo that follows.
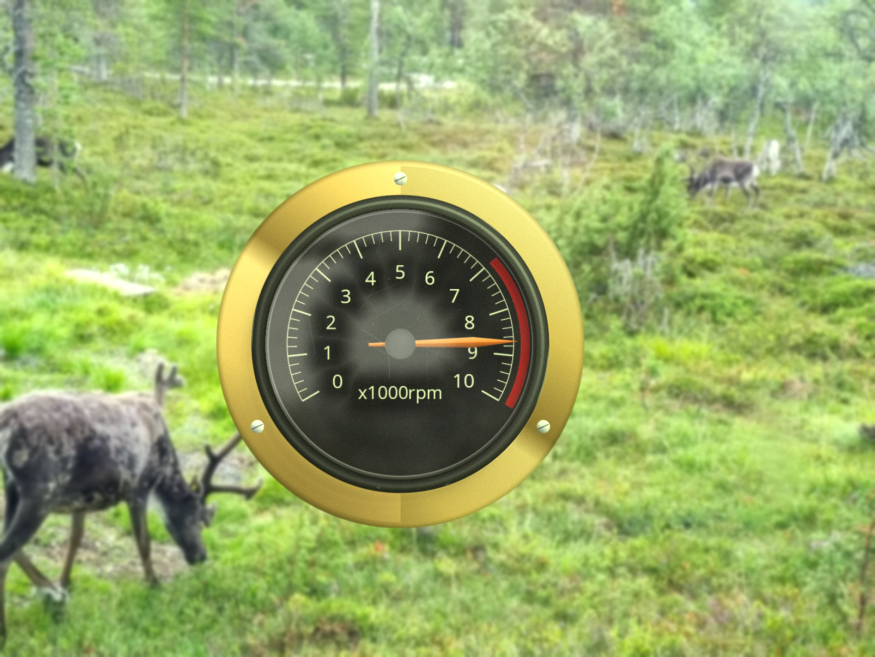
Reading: 8700; rpm
